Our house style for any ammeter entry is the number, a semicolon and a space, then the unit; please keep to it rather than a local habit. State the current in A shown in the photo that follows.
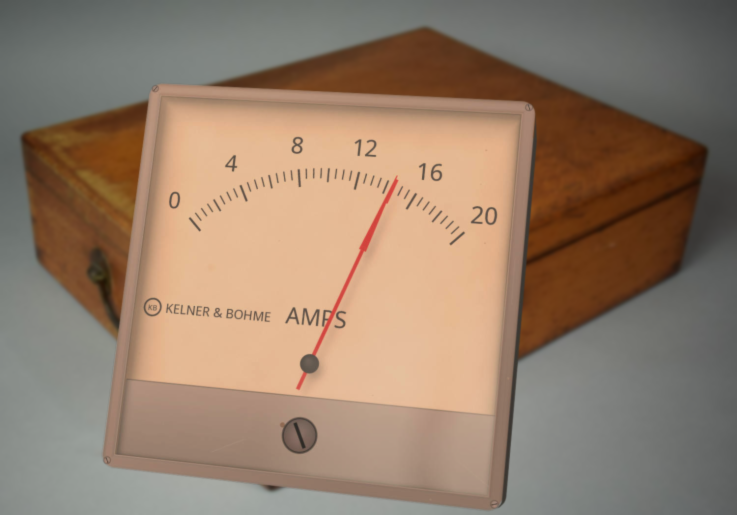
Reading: 14.5; A
